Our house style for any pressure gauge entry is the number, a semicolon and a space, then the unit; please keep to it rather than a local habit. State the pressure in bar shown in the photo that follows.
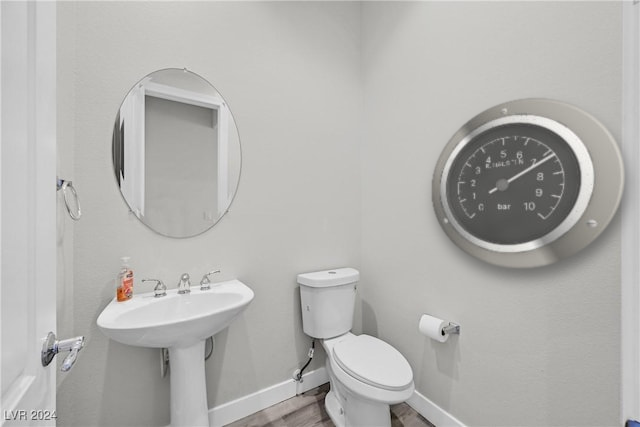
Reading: 7.25; bar
